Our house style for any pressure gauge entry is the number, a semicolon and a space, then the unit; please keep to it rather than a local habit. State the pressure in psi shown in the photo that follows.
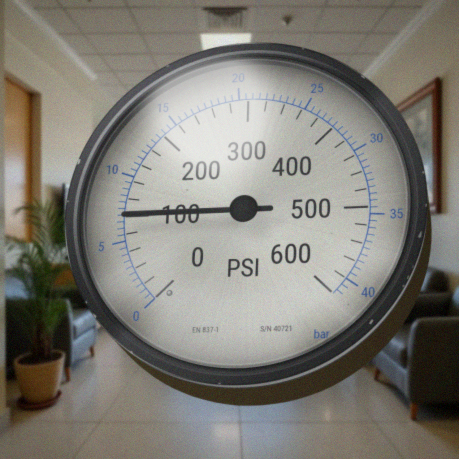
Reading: 100; psi
